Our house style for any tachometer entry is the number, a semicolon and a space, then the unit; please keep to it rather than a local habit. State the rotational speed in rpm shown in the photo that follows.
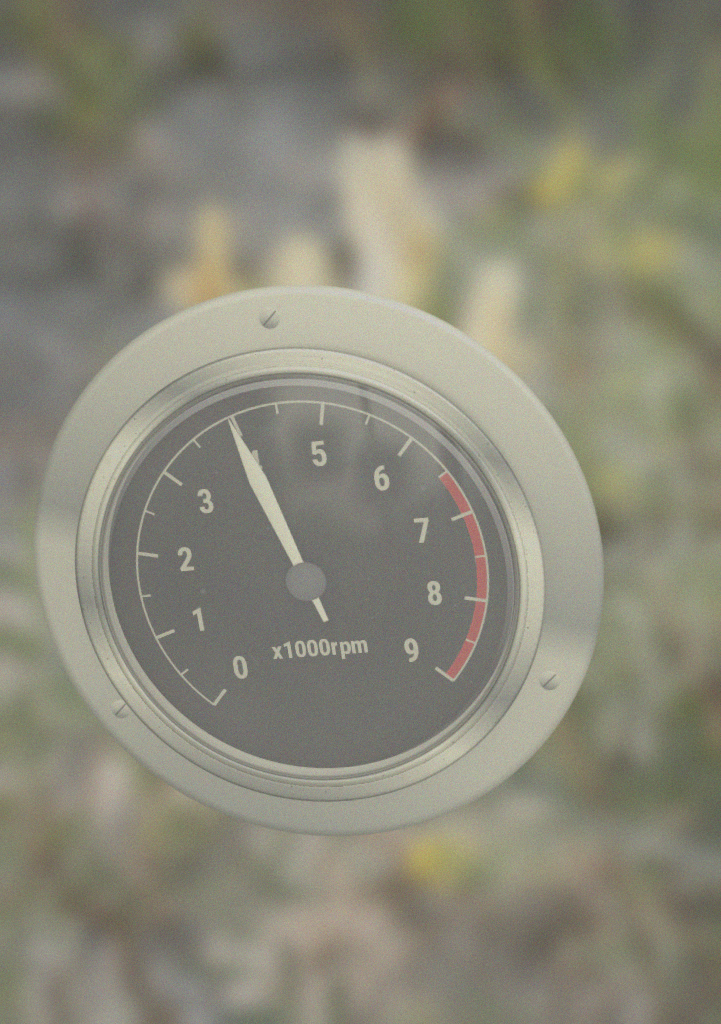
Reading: 4000; rpm
